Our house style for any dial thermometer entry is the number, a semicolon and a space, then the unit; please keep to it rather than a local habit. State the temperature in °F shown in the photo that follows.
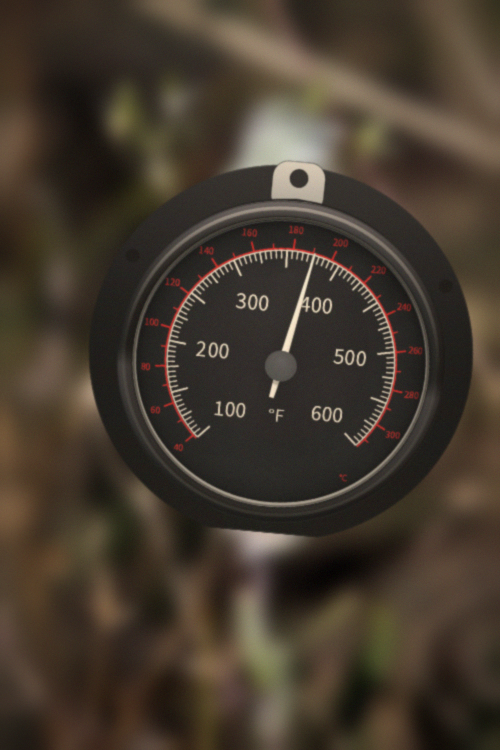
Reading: 375; °F
